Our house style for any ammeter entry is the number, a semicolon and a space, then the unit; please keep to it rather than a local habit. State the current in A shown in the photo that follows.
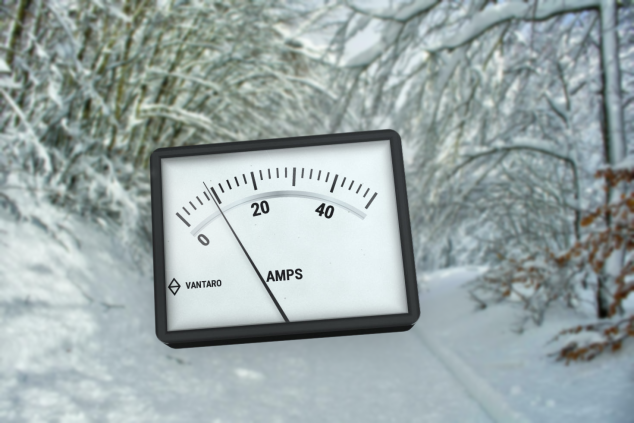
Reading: 9; A
